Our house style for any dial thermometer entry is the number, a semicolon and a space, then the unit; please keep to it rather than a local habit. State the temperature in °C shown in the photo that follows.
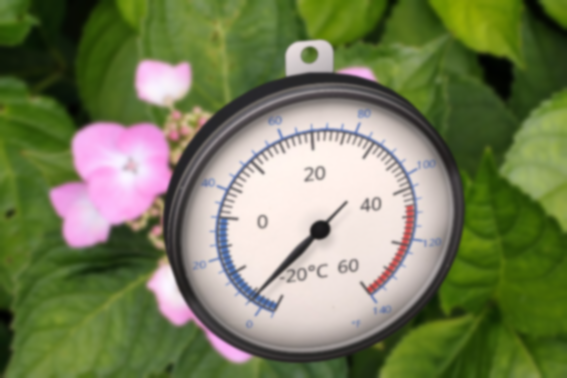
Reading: -15; °C
